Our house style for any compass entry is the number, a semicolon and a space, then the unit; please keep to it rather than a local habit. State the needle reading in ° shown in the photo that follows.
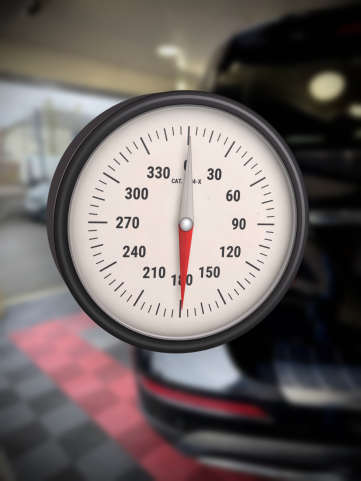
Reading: 180; °
